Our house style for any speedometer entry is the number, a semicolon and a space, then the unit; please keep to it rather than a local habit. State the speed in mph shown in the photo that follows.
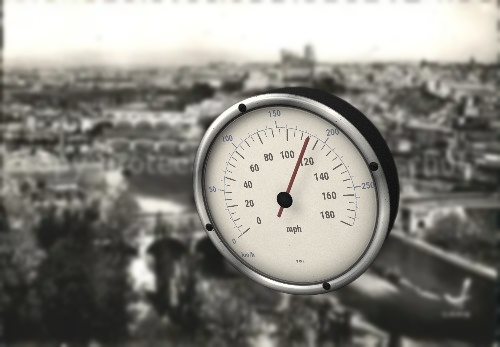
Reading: 115; mph
